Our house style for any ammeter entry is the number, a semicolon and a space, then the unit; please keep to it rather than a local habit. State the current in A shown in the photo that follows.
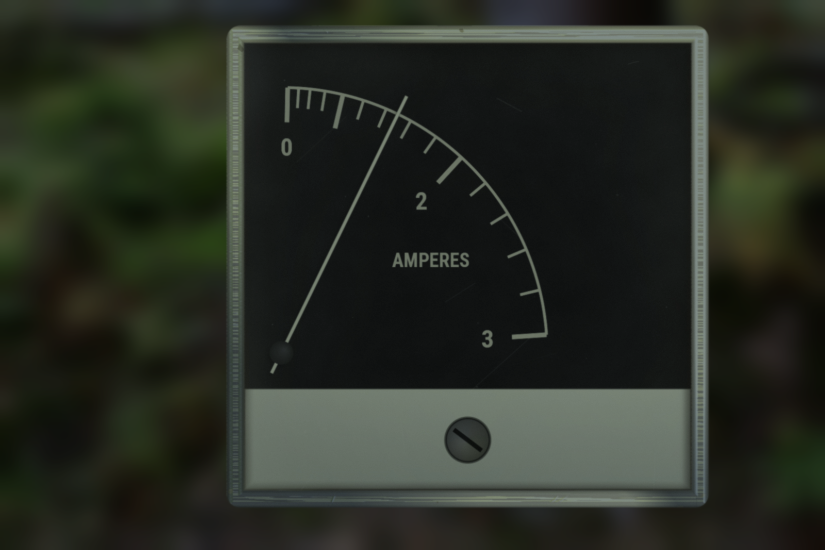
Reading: 1.5; A
